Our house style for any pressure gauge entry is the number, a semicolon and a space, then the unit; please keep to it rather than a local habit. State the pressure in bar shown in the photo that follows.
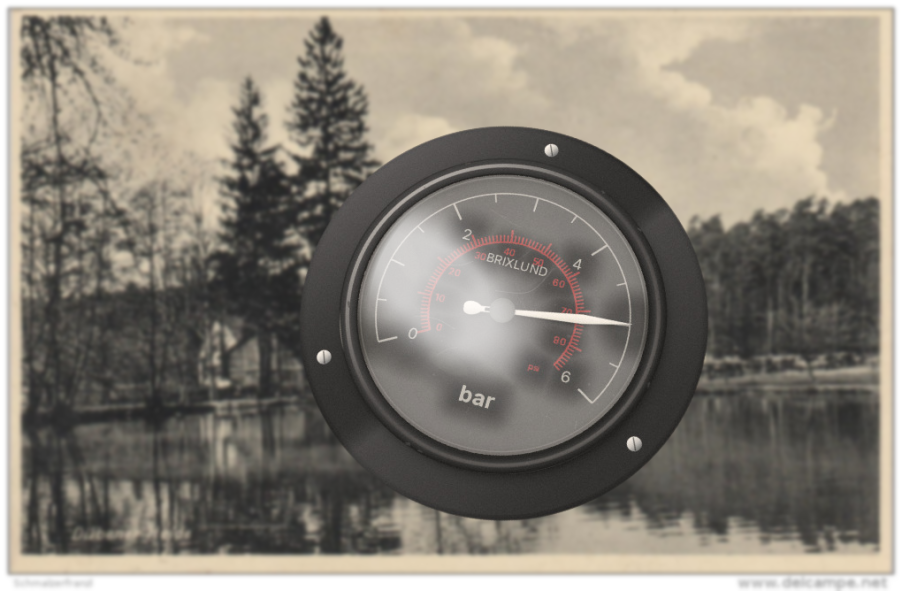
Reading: 5; bar
